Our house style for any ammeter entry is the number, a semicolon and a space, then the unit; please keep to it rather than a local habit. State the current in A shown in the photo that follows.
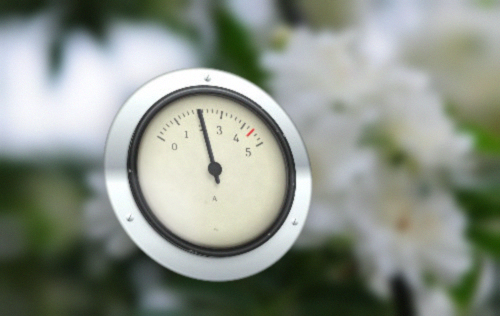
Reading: 2; A
